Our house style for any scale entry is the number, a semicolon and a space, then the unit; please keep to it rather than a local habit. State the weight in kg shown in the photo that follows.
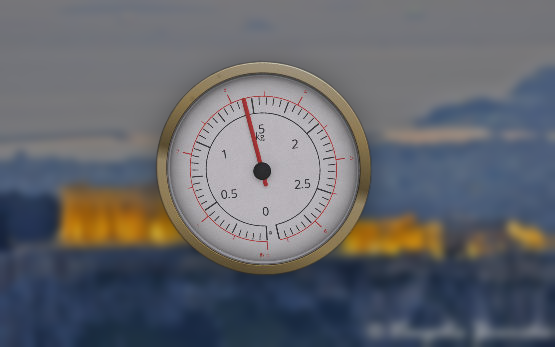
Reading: 1.45; kg
